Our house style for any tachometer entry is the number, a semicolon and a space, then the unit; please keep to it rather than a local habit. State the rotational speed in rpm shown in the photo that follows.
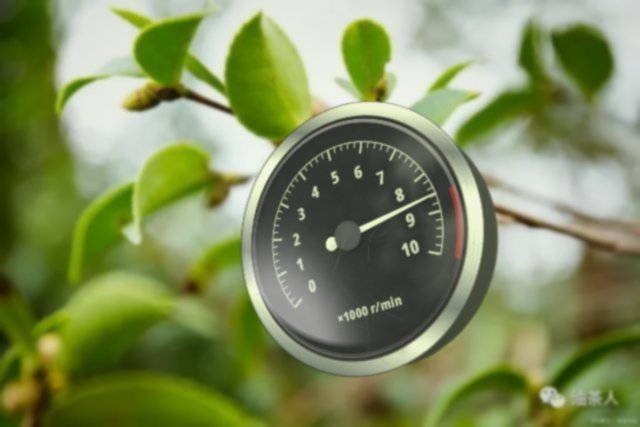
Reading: 8600; rpm
